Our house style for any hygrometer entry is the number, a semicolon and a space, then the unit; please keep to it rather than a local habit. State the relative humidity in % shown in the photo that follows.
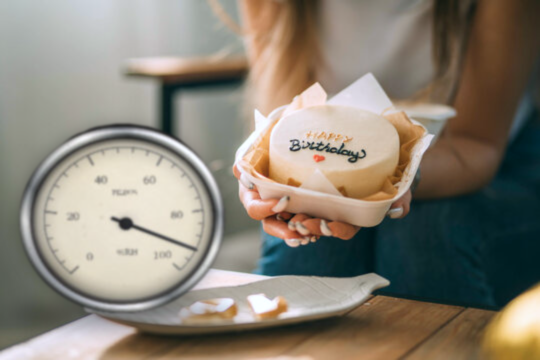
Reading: 92; %
